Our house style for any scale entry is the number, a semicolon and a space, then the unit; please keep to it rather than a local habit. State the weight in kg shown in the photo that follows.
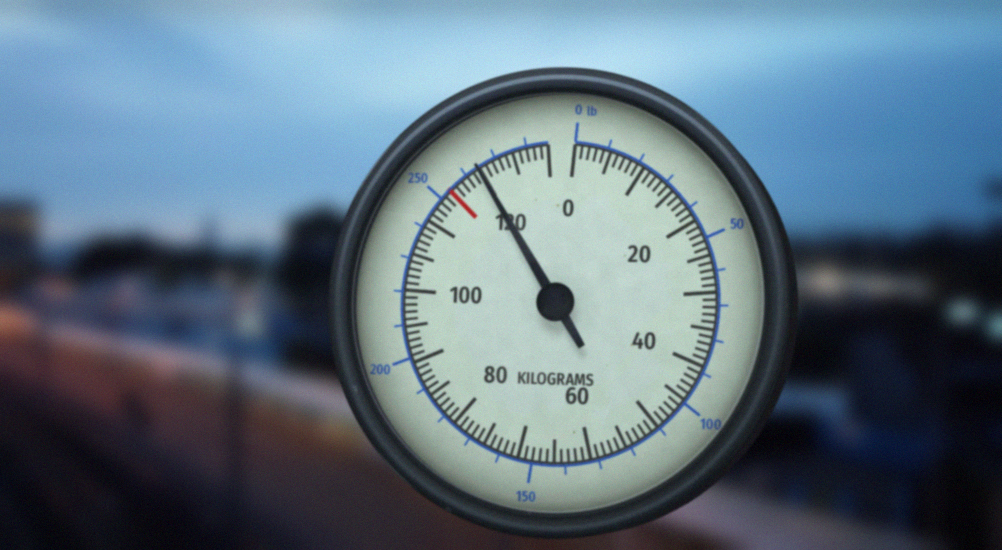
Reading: 120; kg
